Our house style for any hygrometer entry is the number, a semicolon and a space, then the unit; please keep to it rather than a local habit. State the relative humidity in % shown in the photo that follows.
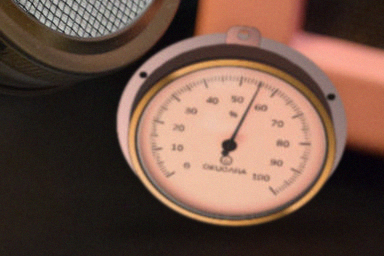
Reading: 55; %
